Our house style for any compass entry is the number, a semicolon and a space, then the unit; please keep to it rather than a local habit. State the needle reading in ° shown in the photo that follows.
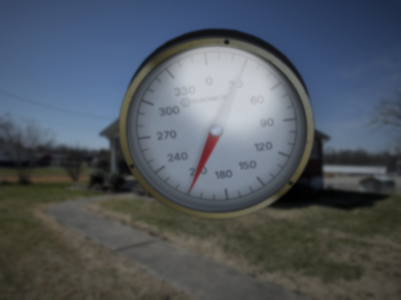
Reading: 210; °
